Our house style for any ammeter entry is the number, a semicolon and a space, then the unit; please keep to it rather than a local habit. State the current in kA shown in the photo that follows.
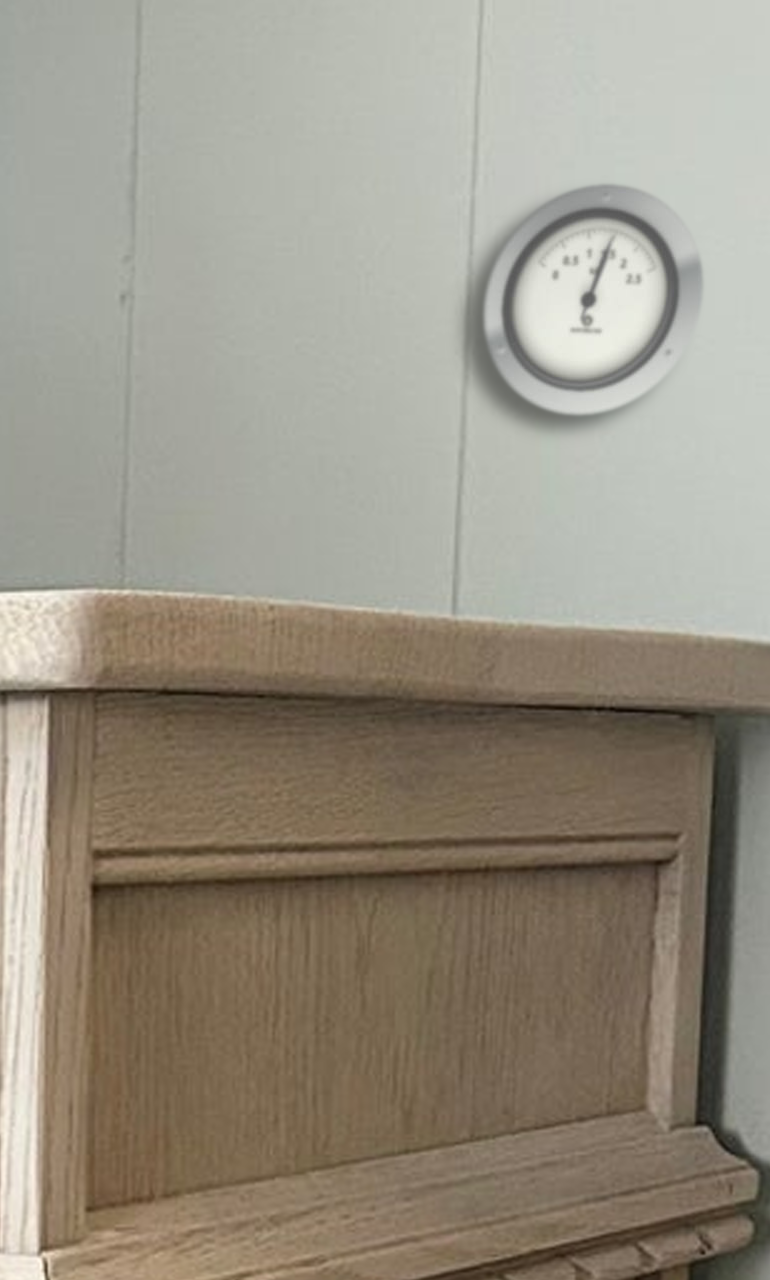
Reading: 1.5; kA
